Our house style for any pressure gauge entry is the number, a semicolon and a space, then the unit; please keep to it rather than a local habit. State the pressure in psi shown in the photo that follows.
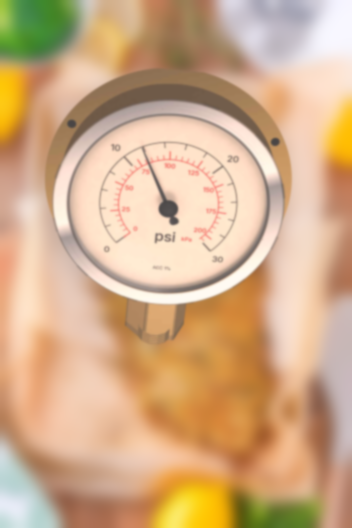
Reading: 12; psi
